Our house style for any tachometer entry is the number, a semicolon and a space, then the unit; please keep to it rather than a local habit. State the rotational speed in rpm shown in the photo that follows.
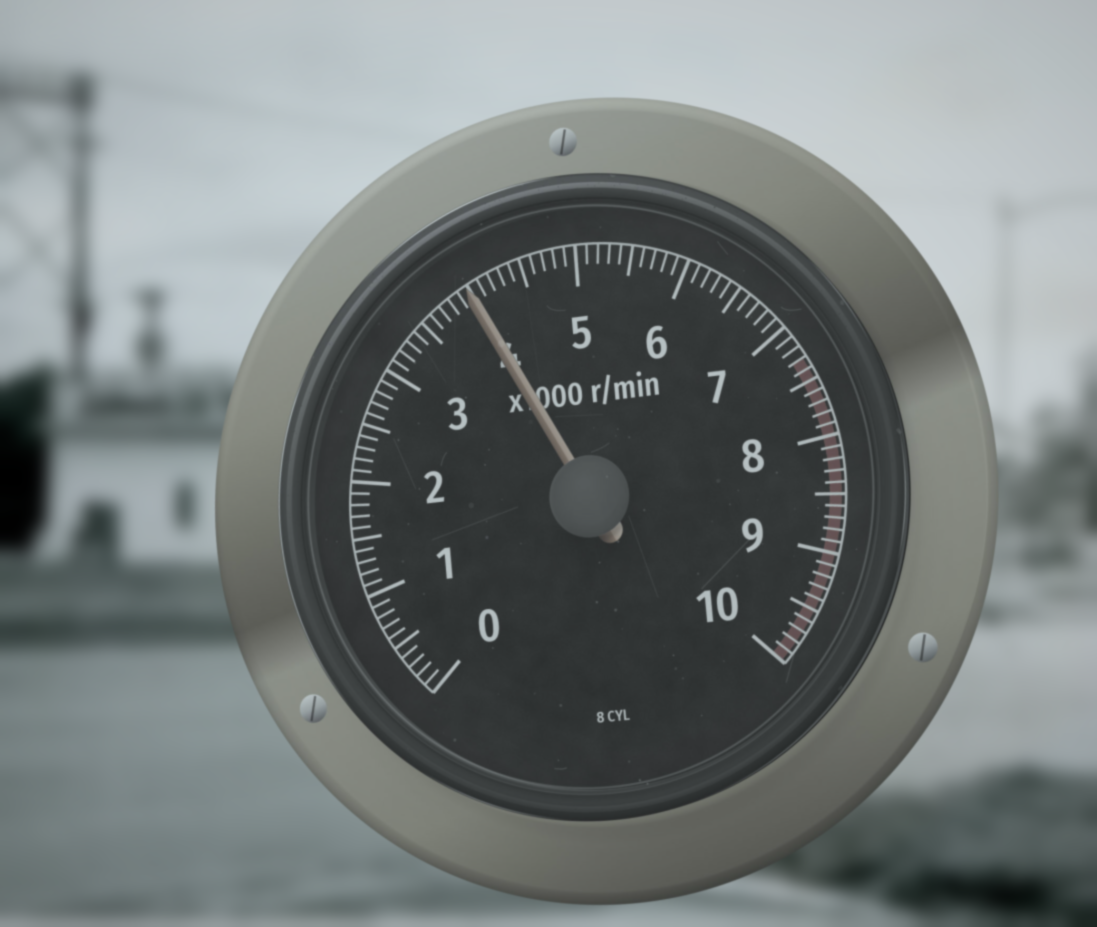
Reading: 4000; rpm
